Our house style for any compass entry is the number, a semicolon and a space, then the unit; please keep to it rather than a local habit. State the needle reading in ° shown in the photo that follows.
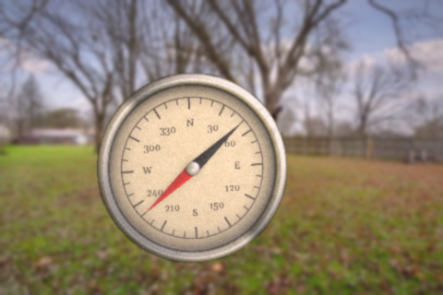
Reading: 230; °
